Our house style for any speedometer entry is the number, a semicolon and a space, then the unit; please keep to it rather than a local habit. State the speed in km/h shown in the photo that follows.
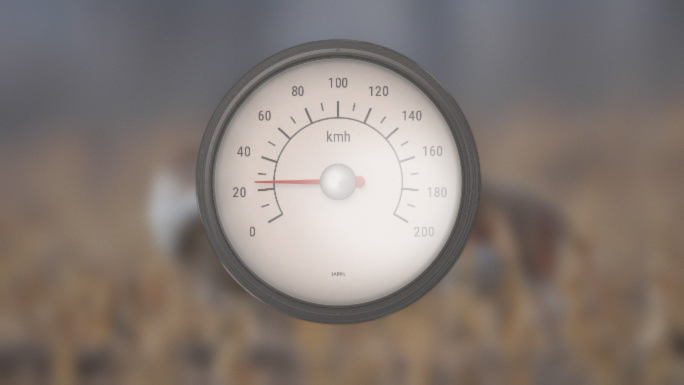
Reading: 25; km/h
